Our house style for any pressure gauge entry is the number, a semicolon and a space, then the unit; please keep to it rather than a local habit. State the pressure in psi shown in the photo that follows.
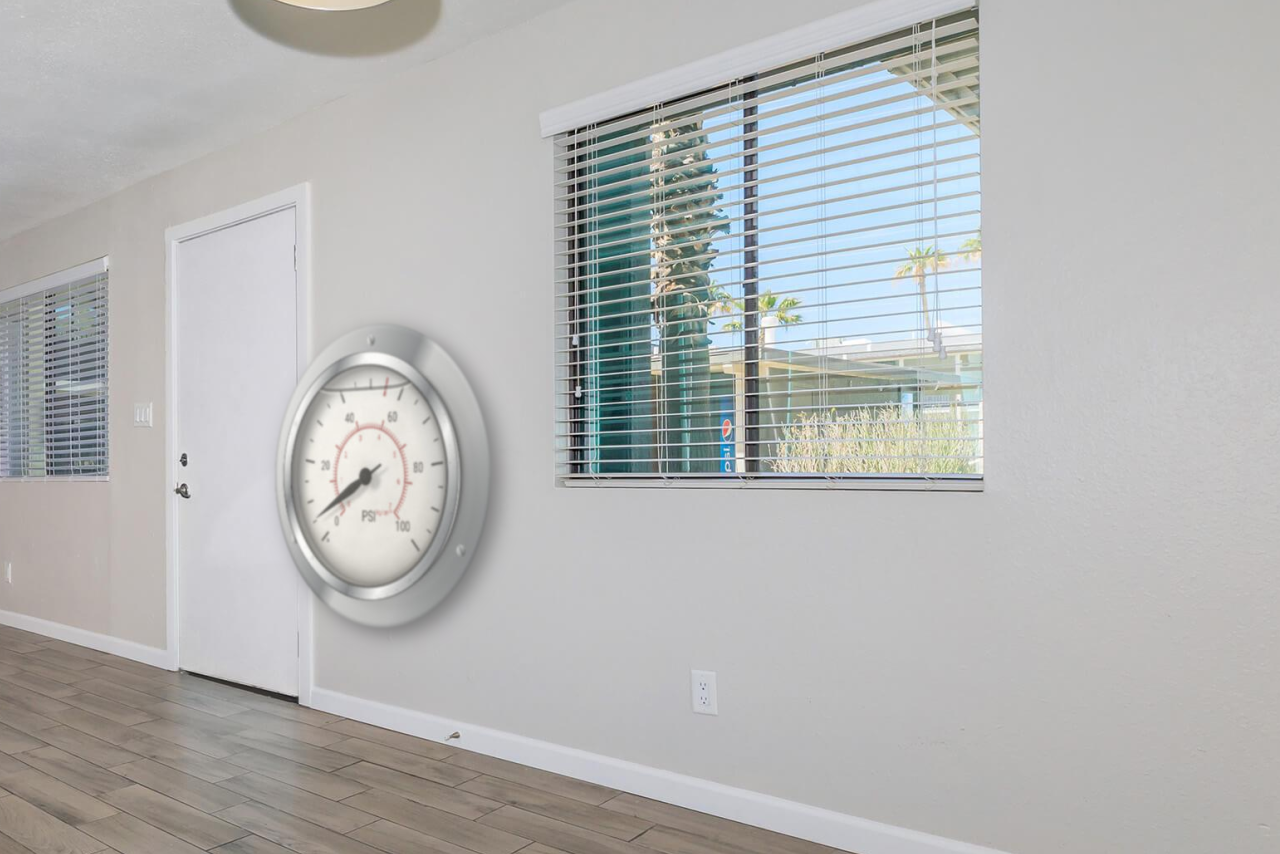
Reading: 5; psi
